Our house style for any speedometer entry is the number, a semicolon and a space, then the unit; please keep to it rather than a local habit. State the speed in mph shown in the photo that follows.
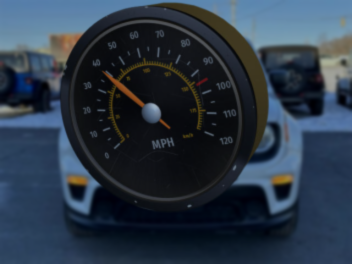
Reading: 40; mph
